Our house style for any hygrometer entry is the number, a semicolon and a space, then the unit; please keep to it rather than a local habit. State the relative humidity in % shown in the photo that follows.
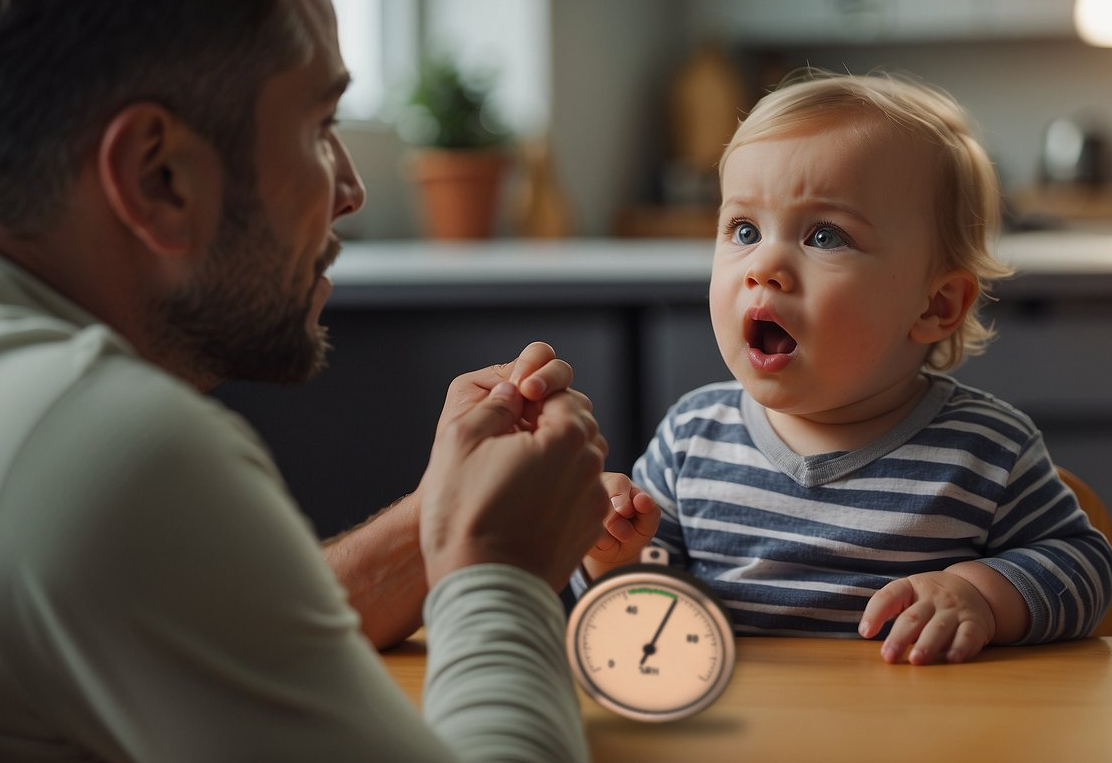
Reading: 60; %
